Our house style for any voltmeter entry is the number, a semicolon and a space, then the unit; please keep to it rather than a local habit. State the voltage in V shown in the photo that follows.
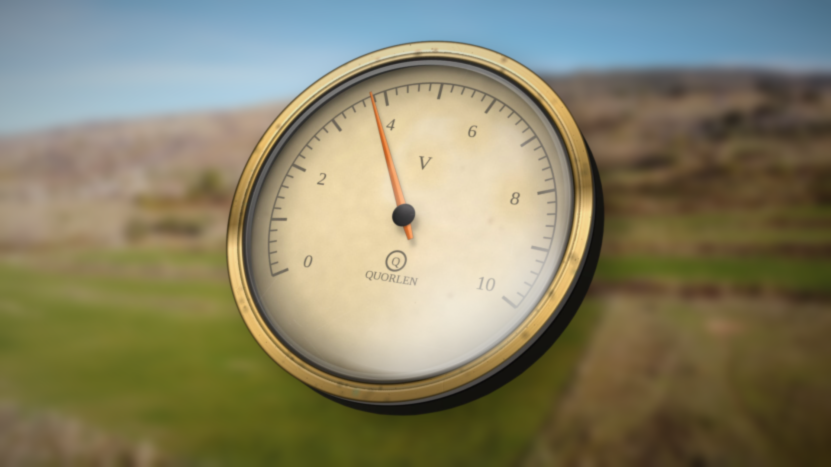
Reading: 3.8; V
